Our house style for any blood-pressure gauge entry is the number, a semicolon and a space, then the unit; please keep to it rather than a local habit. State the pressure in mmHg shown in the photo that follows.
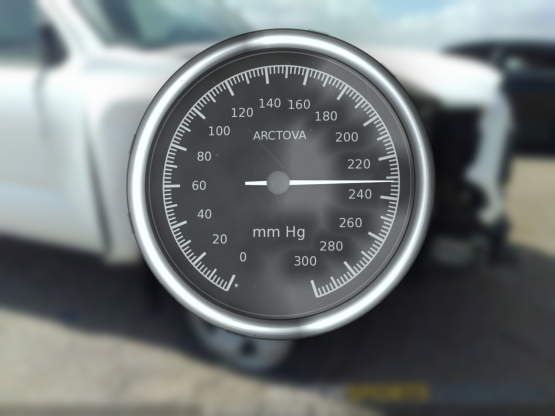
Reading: 232; mmHg
